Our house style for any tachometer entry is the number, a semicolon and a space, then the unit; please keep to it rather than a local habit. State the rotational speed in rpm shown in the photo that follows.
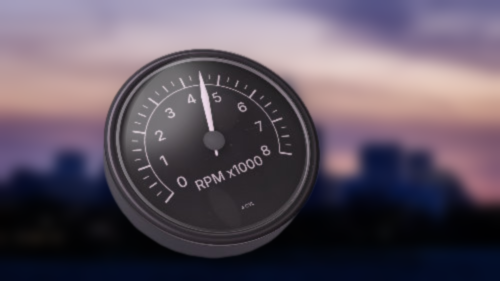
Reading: 4500; rpm
